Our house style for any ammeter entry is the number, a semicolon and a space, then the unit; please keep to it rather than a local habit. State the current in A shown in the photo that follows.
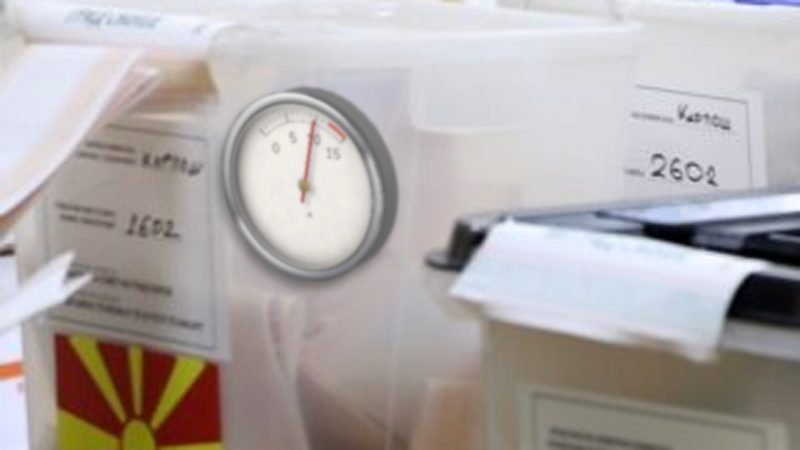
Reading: 10; A
